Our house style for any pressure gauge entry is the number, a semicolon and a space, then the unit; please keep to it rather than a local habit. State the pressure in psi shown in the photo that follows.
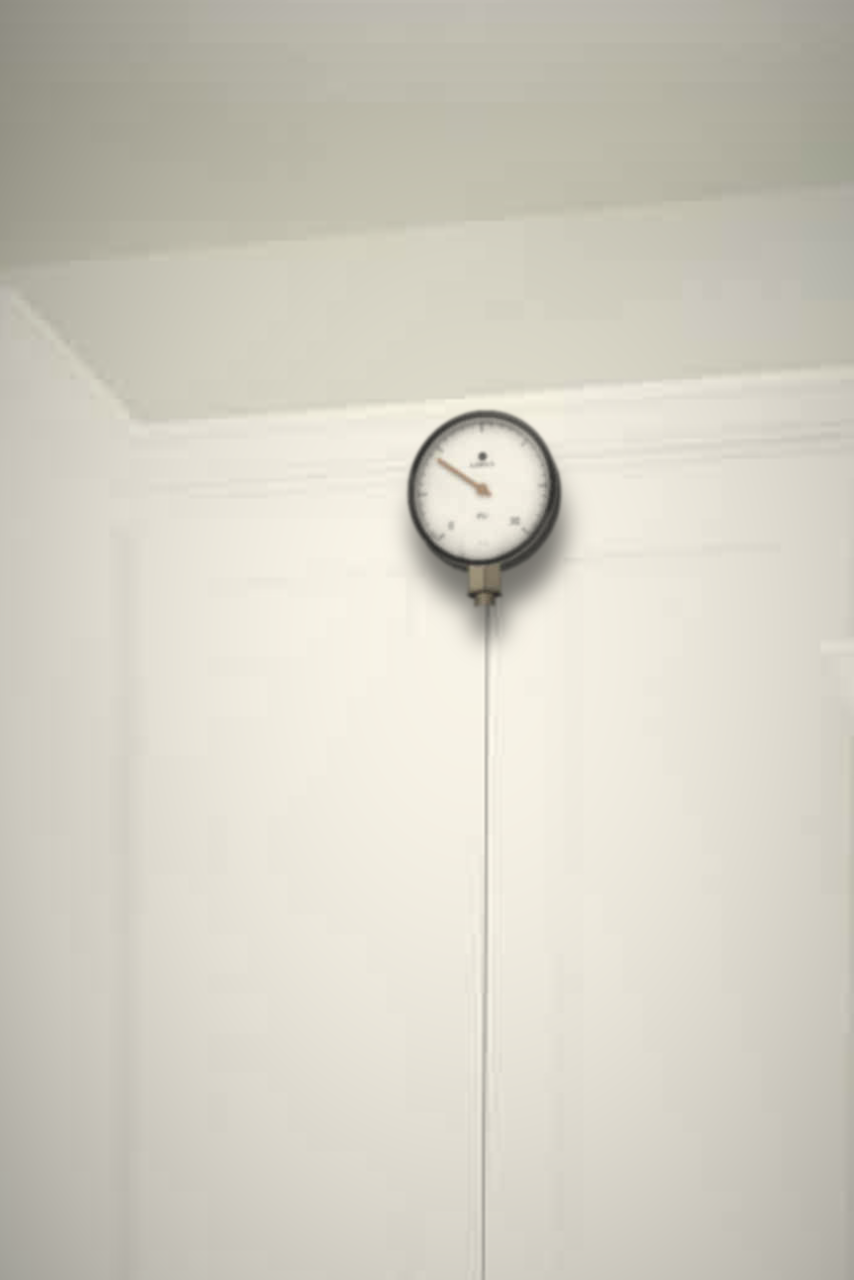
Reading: 9; psi
